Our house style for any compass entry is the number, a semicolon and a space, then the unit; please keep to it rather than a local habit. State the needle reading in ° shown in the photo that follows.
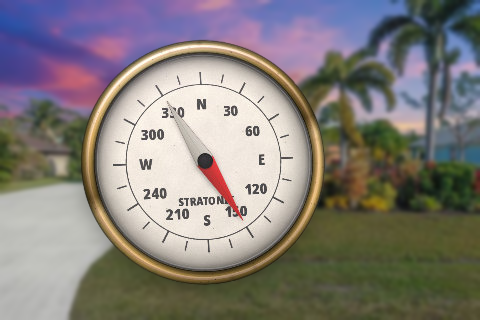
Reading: 150; °
